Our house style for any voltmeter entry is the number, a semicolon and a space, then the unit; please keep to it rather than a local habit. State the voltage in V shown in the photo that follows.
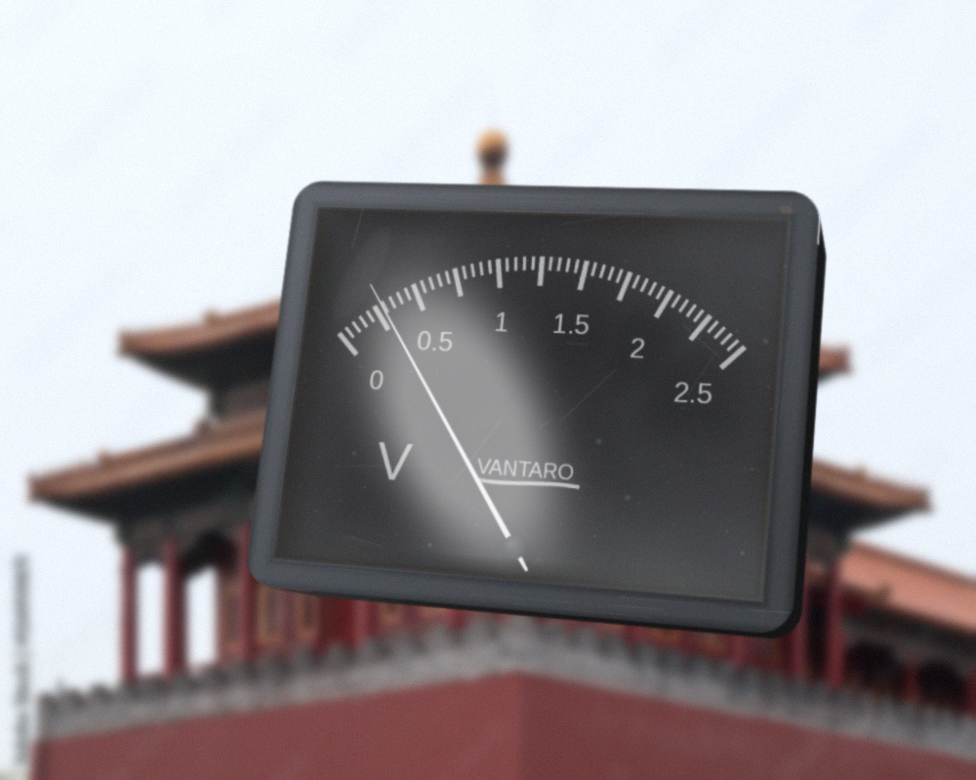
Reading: 0.3; V
